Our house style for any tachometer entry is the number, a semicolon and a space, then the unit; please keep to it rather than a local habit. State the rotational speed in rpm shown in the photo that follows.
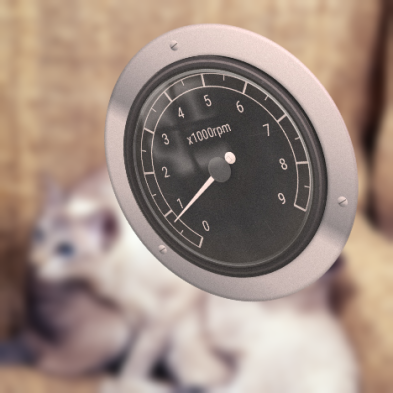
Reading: 750; rpm
